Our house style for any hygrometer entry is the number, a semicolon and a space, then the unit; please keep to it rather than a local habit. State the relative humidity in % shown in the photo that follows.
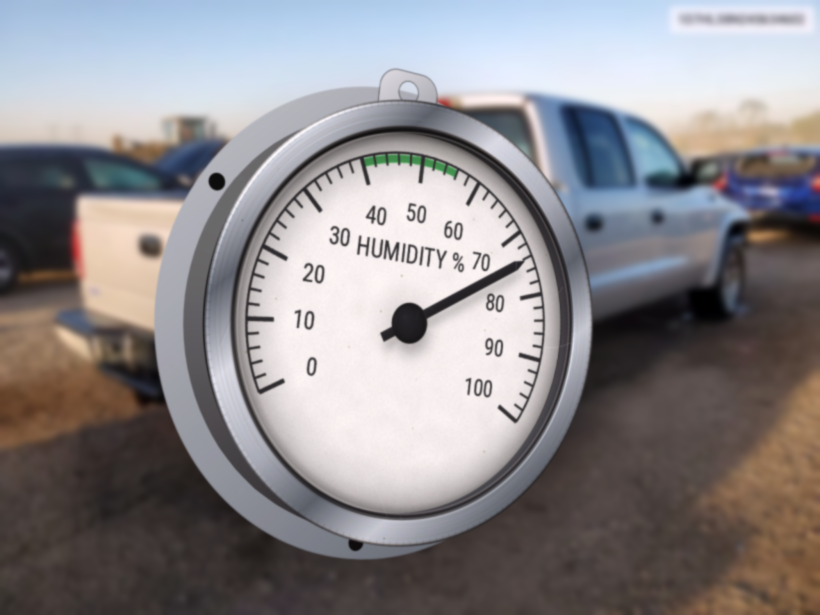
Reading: 74; %
